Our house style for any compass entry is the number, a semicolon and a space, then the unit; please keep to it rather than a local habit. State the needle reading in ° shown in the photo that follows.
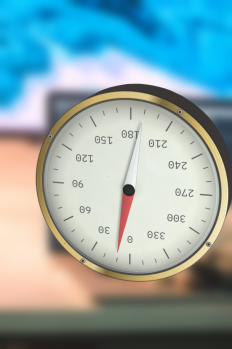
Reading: 10; °
